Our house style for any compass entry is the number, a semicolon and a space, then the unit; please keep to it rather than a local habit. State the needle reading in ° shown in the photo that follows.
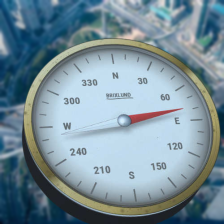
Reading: 80; °
